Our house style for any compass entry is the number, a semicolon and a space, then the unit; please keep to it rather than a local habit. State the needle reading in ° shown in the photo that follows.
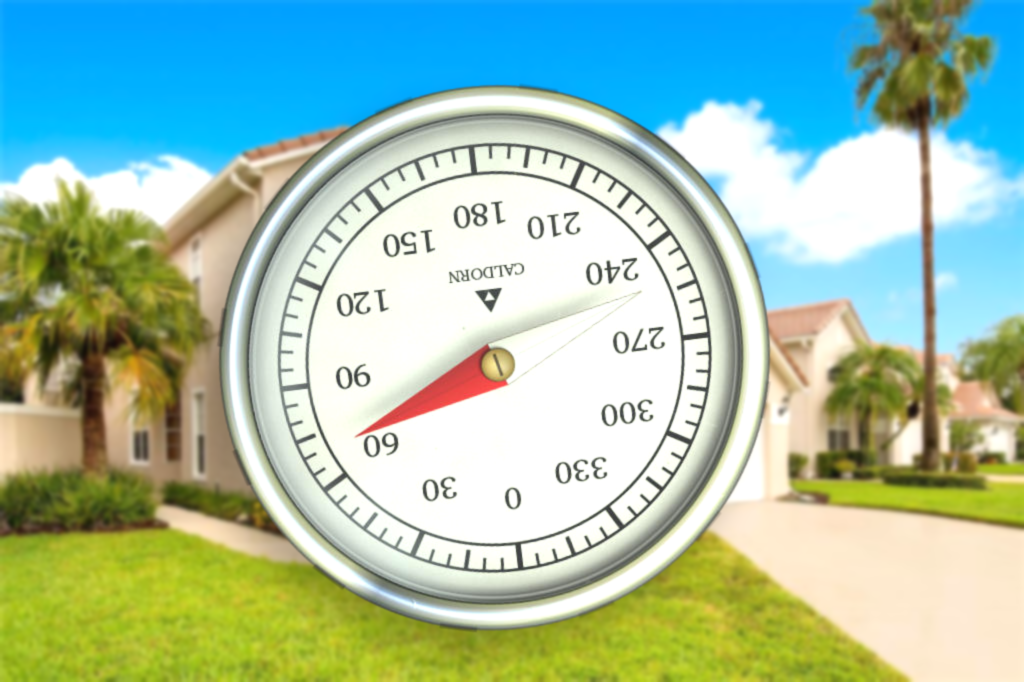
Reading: 70; °
